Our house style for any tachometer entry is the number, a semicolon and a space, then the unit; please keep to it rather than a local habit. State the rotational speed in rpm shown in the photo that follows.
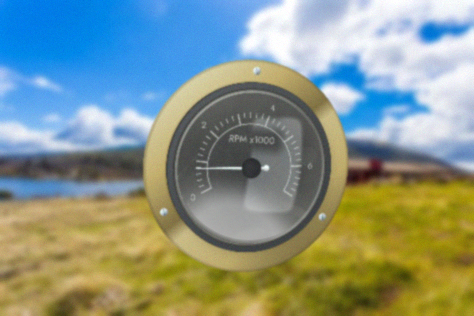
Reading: 800; rpm
